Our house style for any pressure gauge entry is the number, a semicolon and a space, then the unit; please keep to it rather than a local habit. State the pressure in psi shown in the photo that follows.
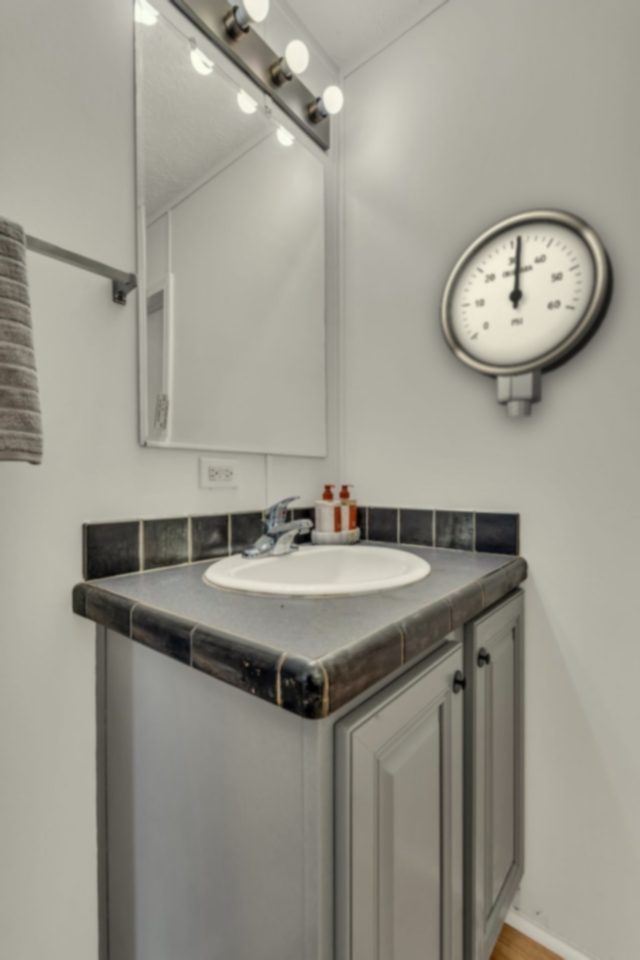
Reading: 32; psi
